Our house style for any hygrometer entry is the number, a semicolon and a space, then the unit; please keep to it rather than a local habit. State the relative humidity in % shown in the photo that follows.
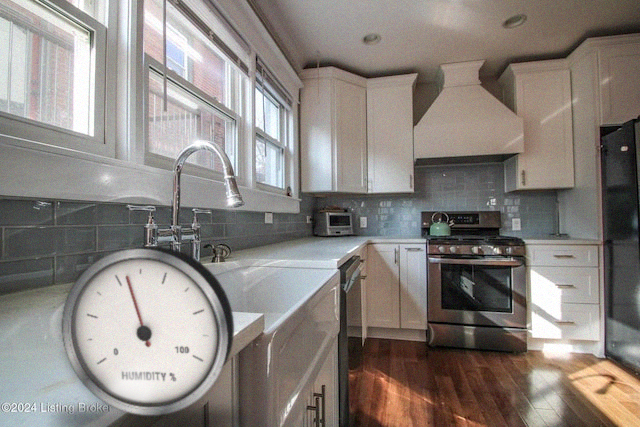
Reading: 45; %
